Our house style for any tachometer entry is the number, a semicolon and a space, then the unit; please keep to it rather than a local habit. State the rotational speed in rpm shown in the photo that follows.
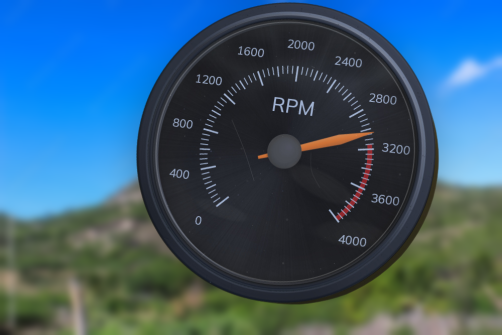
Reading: 3050; rpm
